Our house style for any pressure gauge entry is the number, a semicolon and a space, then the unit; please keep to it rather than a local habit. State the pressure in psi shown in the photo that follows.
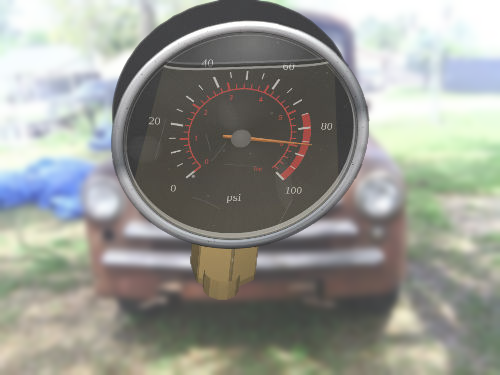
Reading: 85; psi
